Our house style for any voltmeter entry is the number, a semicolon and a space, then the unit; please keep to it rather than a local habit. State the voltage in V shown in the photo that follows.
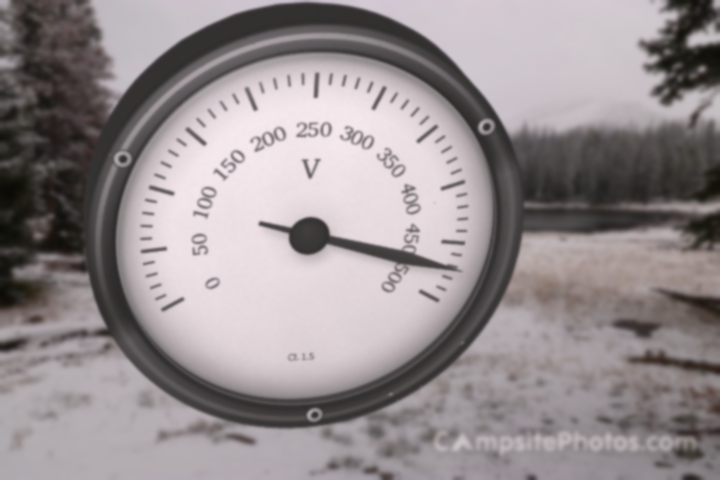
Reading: 470; V
